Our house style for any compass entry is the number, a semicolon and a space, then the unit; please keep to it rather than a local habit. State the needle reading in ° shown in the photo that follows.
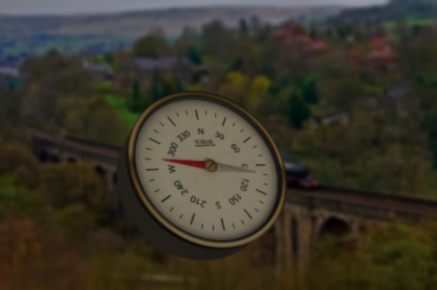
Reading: 280; °
